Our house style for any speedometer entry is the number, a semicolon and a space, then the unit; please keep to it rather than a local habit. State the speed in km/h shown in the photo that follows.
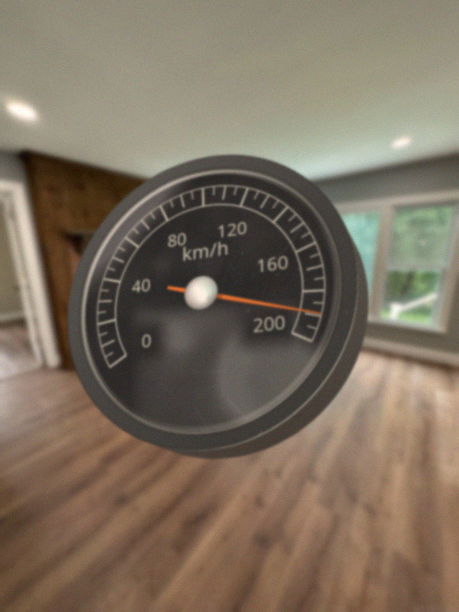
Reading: 190; km/h
